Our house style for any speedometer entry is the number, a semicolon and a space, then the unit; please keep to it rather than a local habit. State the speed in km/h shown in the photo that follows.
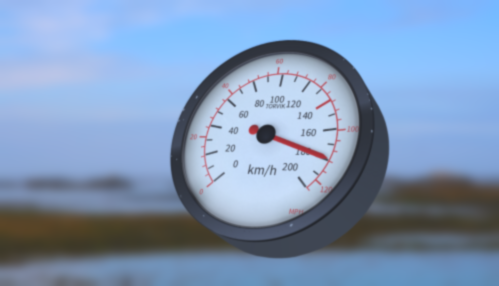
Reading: 180; km/h
